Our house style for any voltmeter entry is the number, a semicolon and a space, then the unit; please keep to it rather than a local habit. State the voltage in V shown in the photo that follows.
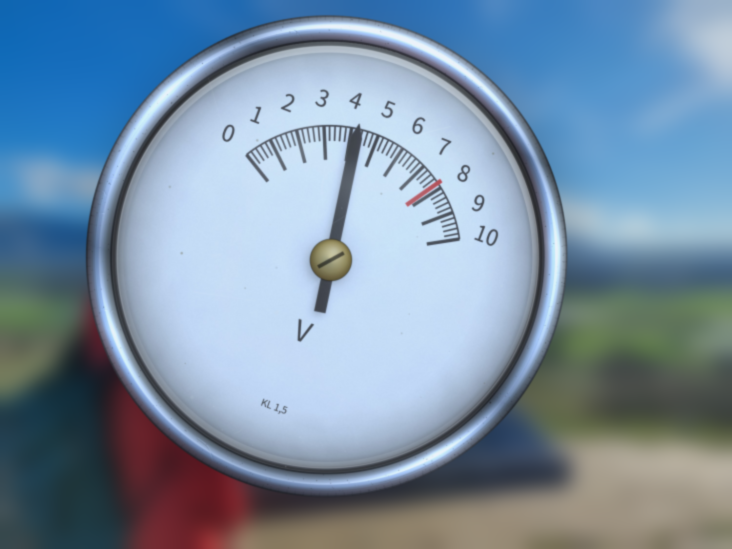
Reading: 4.2; V
